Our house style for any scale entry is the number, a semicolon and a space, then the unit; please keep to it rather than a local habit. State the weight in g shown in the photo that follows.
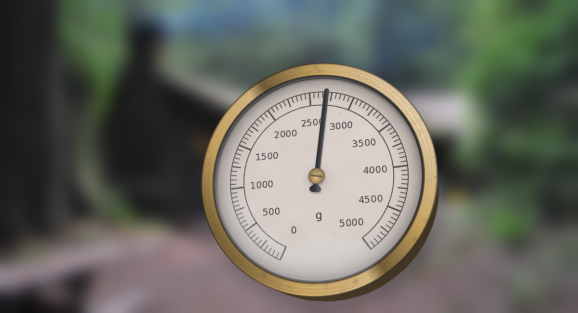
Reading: 2700; g
